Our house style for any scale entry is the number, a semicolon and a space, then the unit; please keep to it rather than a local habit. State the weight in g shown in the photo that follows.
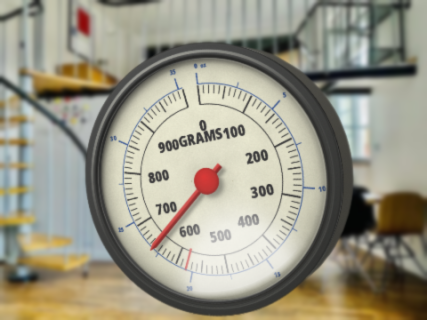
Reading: 650; g
